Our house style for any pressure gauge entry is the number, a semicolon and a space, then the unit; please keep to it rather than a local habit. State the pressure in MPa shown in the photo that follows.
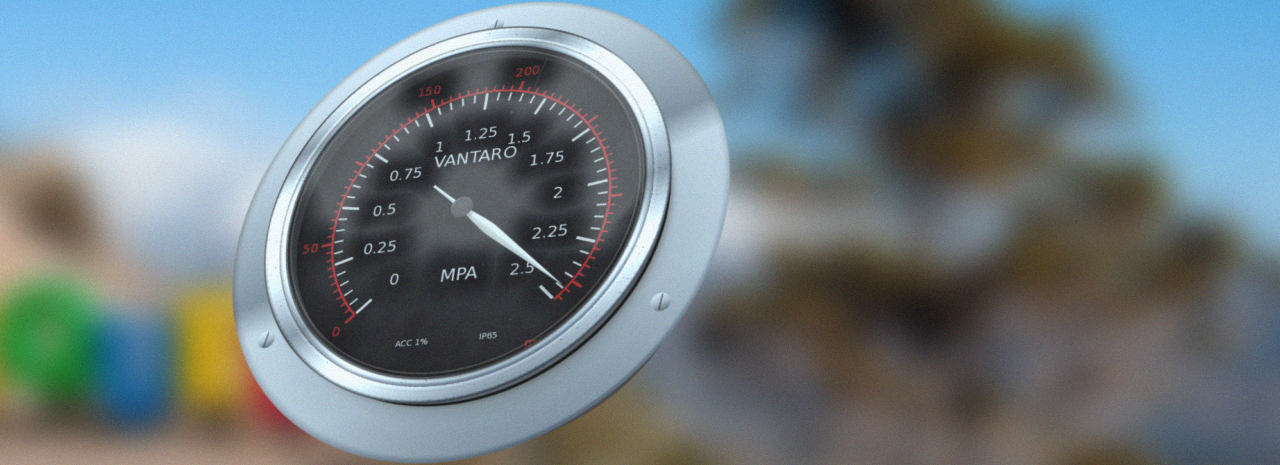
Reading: 2.45; MPa
